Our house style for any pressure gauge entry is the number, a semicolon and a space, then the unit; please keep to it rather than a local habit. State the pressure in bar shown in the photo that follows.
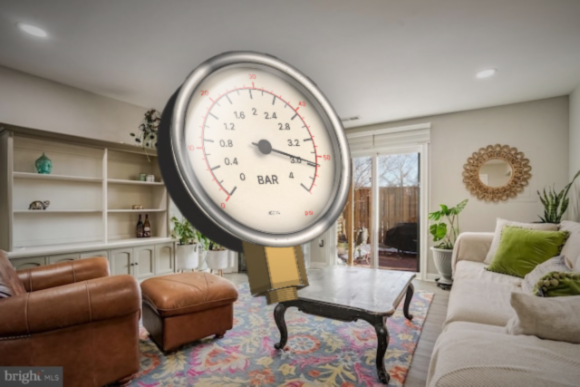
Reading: 3.6; bar
